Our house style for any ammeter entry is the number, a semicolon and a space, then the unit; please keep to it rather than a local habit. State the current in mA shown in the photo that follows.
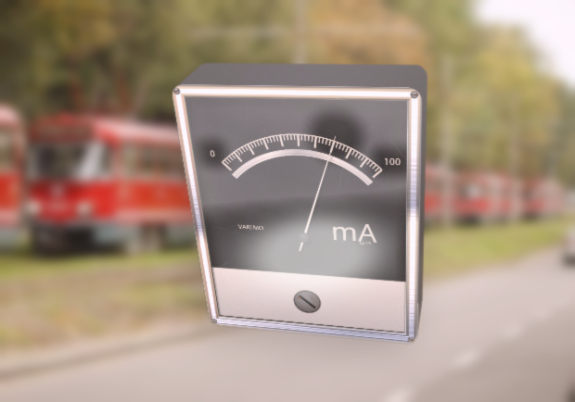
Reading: 70; mA
